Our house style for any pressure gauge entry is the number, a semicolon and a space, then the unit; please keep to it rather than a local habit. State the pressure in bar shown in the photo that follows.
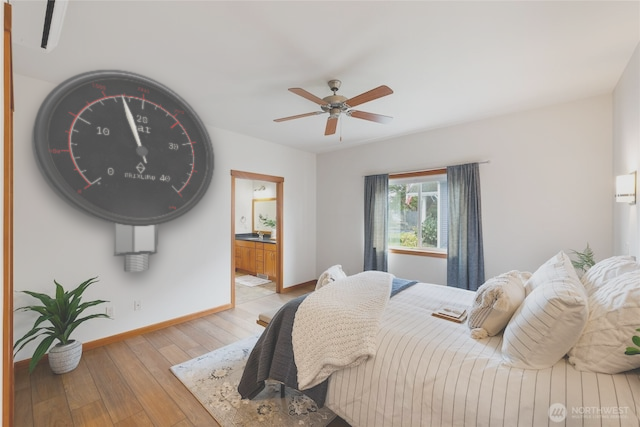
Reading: 17; bar
